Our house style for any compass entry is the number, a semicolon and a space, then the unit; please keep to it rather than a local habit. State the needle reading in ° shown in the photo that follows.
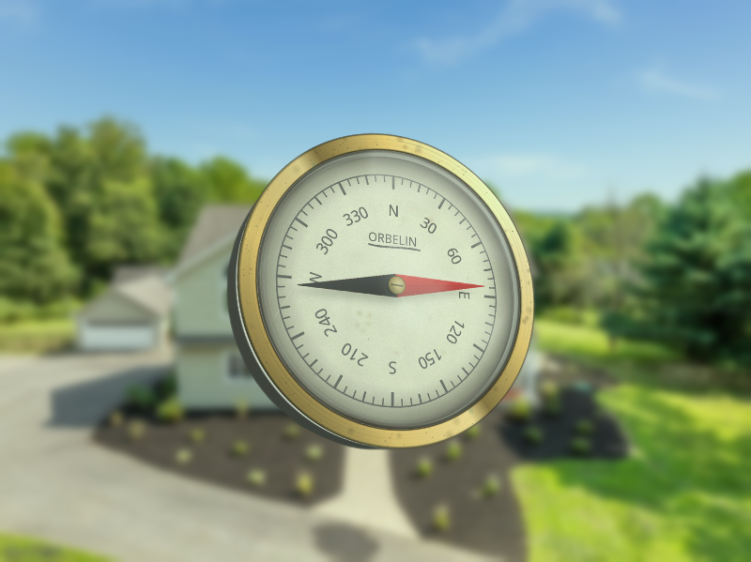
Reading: 85; °
